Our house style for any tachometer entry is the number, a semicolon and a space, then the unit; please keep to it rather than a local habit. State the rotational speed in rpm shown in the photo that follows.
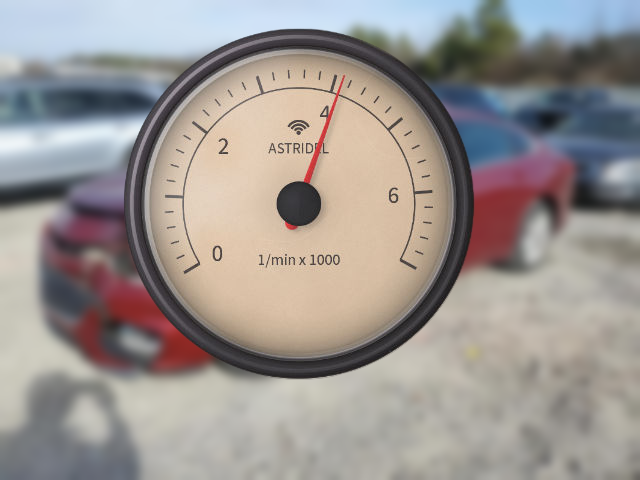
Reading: 4100; rpm
